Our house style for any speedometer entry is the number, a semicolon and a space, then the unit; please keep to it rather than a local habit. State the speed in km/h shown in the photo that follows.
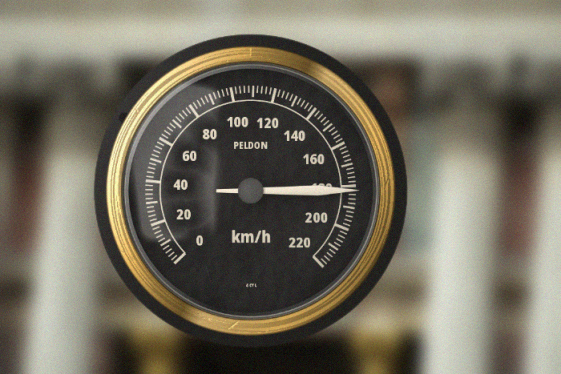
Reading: 182; km/h
